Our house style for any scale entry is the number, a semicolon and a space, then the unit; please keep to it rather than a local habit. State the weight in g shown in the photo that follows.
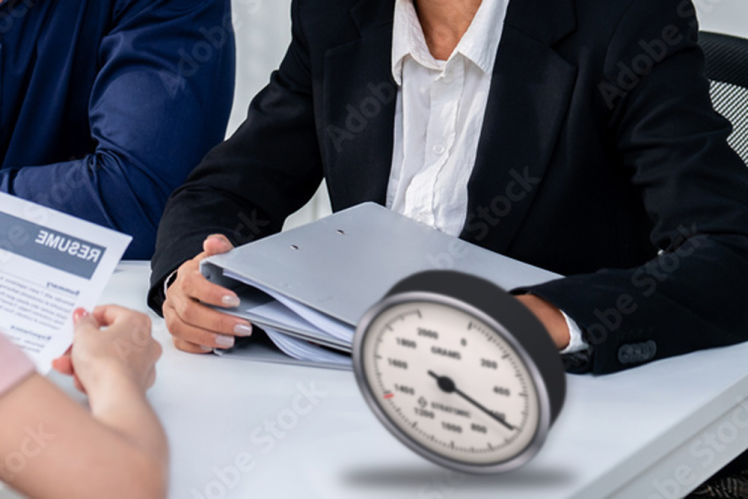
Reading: 600; g
